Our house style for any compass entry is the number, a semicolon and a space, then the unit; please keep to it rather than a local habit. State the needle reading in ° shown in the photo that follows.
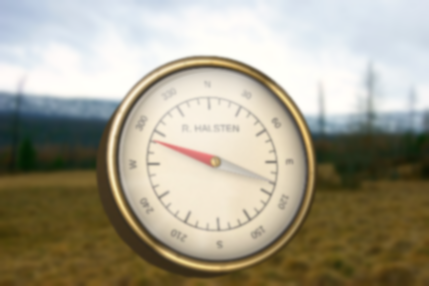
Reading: 290; °
